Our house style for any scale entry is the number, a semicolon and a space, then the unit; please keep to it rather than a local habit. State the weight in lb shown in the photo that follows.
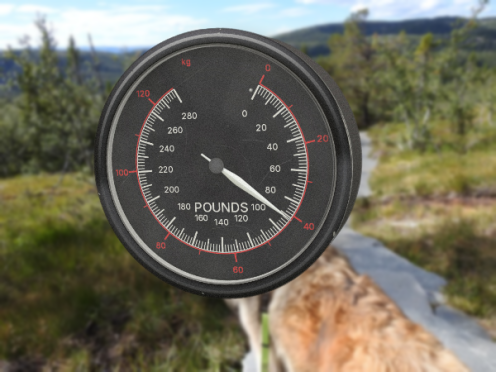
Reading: 90; lb
